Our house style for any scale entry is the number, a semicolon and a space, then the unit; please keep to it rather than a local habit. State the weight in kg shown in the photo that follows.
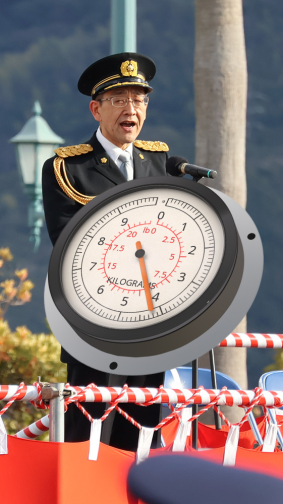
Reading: 4.2; kg
